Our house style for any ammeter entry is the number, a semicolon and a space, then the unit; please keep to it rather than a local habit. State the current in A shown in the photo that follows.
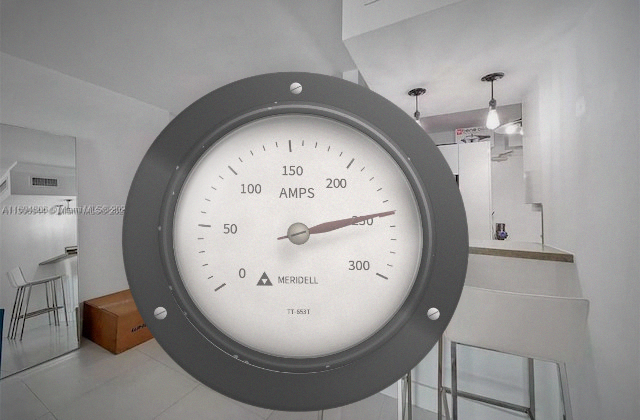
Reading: 250; A
